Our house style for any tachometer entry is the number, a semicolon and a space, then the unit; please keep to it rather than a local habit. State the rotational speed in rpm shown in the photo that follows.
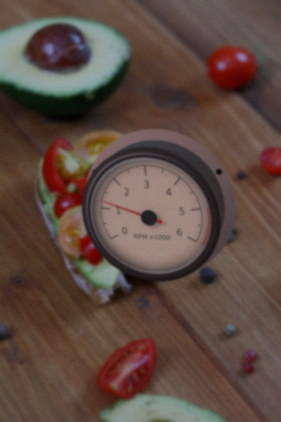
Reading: 1250; rpm
